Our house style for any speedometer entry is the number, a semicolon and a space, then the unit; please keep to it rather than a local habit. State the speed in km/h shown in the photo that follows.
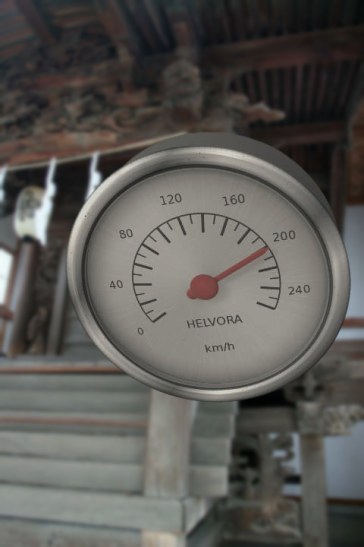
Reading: 200; km/h
